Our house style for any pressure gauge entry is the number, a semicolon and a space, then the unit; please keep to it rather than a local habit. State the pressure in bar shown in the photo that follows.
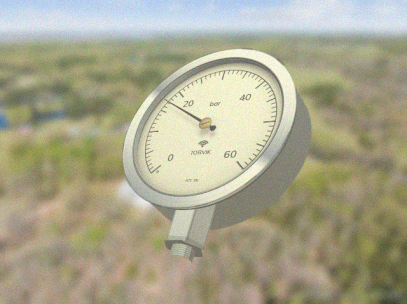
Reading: 17; bar
